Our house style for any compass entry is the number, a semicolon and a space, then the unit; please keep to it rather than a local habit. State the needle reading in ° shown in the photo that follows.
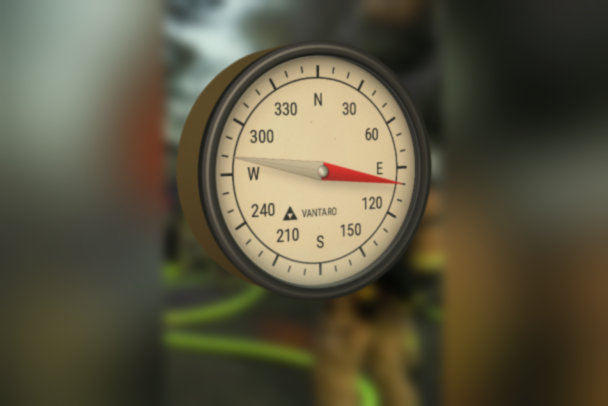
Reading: 100; °
